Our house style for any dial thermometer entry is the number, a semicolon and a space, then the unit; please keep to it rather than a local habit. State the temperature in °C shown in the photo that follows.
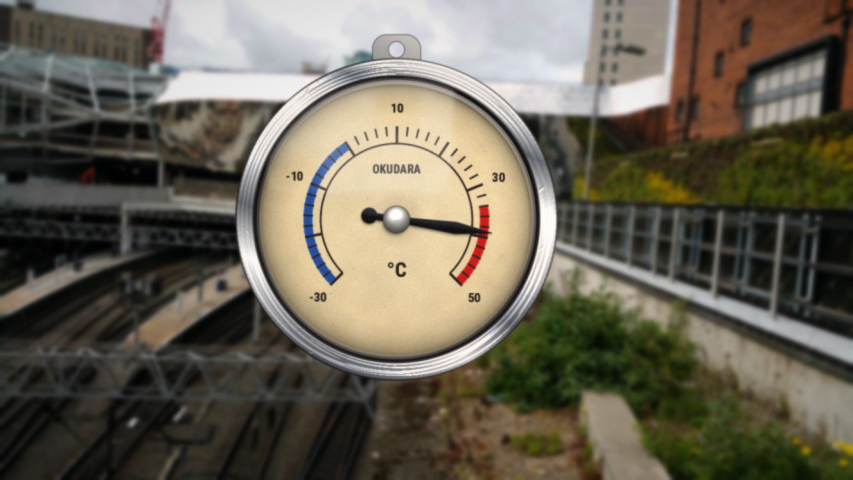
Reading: 39; °C
